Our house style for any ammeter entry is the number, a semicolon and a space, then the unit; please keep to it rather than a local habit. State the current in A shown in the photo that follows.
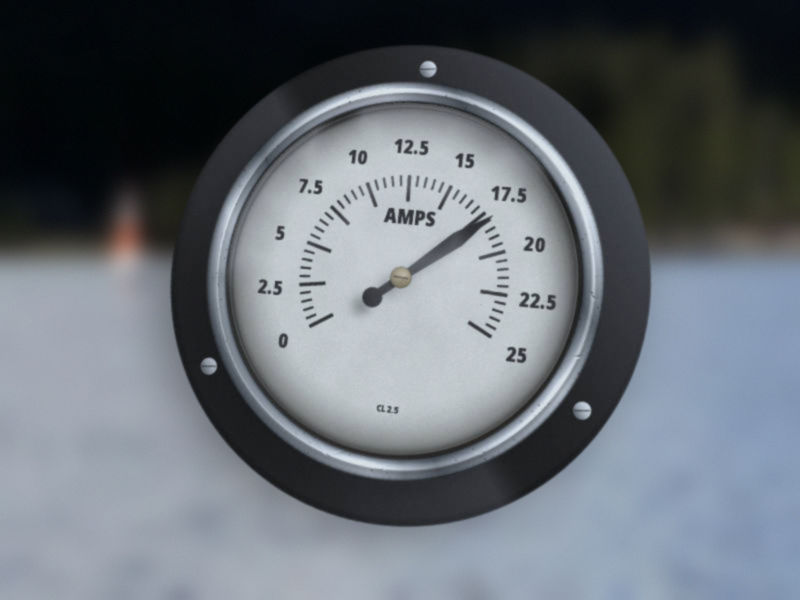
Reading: 18; A
